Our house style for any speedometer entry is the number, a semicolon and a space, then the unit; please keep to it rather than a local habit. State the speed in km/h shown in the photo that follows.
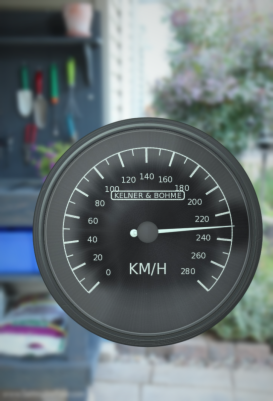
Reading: 230; km/h
